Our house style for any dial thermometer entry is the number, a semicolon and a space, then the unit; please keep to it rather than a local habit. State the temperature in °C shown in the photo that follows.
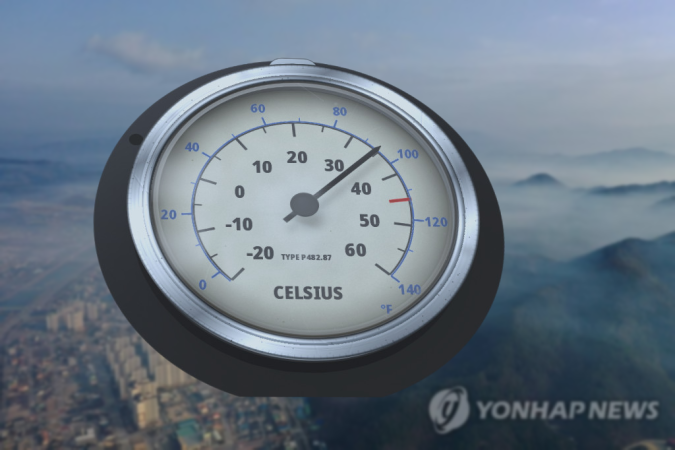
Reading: 35; °C
